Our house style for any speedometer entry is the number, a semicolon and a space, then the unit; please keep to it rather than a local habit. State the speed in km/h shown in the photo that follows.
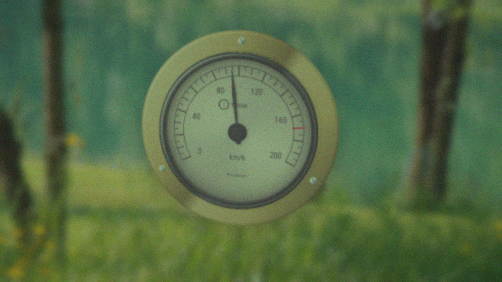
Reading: 95; km/h
